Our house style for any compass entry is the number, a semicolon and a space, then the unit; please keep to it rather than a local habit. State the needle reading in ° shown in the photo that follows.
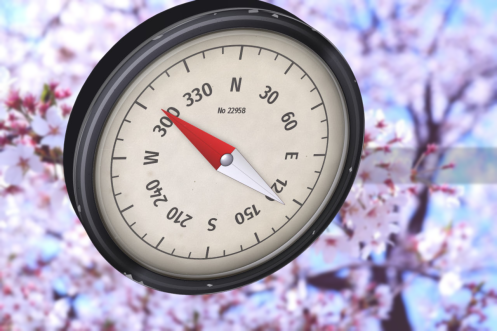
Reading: 305; °
